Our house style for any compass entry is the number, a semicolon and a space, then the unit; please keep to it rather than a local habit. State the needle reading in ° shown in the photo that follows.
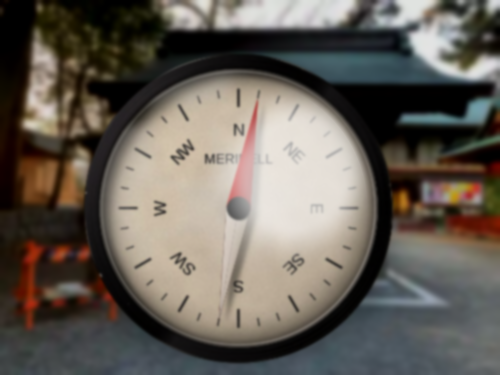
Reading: 10; °
